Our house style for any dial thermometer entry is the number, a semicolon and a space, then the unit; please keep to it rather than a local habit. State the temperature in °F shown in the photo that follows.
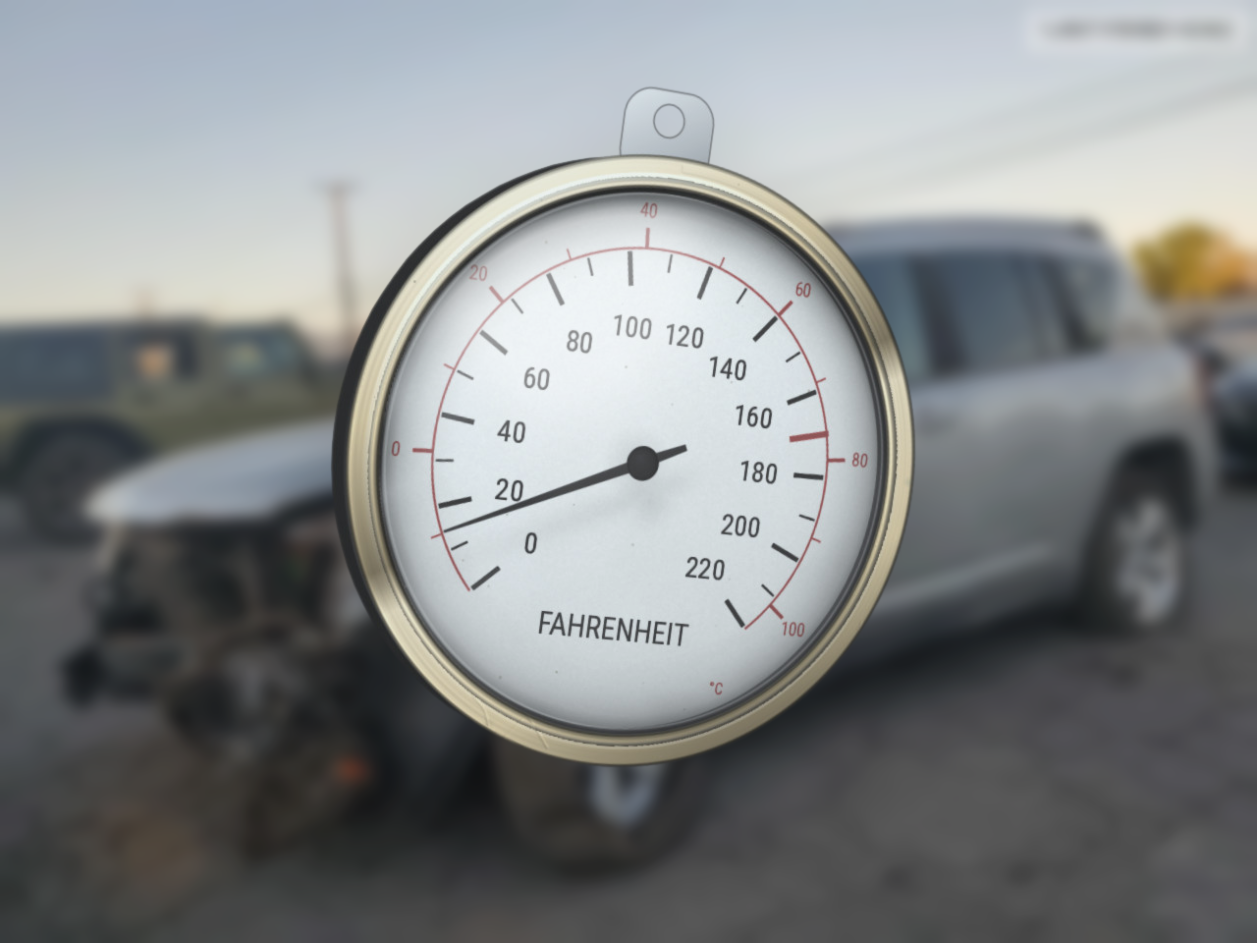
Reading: 15; °F
